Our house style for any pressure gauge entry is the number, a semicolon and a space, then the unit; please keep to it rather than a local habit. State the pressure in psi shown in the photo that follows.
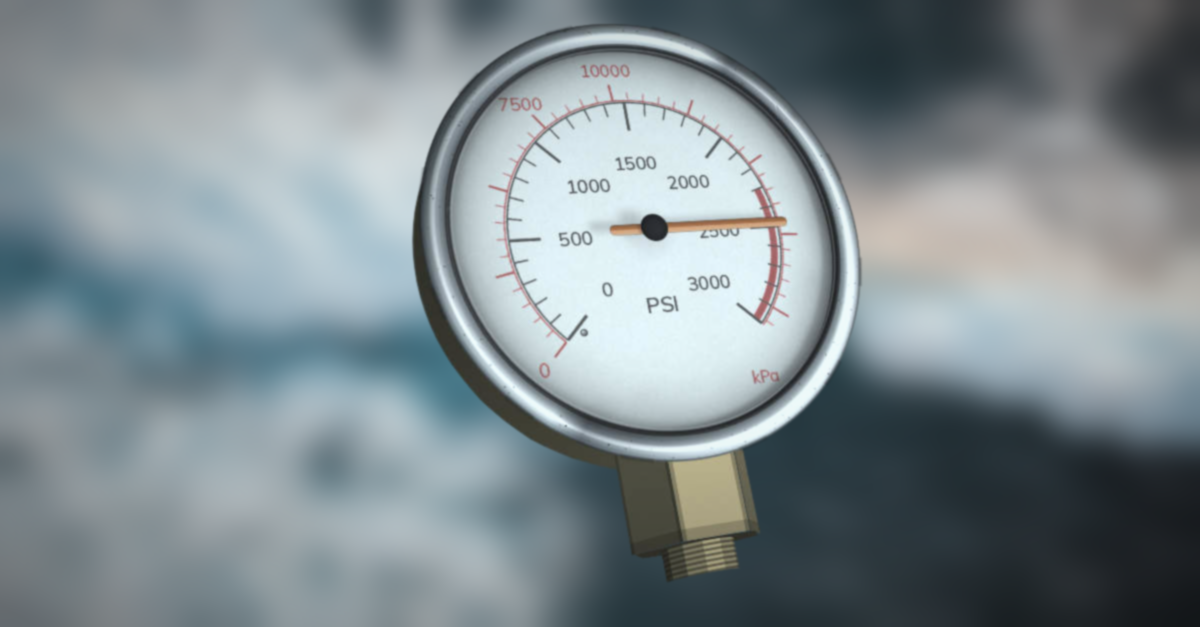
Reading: 2500; psi
